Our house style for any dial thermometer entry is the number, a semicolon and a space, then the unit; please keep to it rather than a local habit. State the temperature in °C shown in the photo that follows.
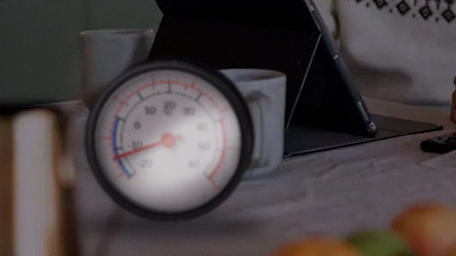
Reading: -12.5; °C
